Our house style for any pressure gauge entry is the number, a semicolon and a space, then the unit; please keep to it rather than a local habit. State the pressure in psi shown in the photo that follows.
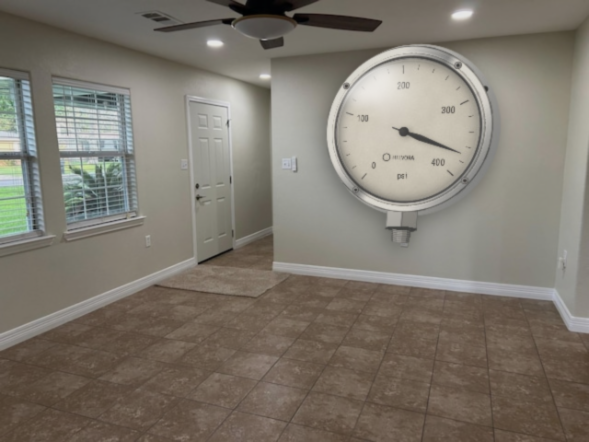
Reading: 370; psi
